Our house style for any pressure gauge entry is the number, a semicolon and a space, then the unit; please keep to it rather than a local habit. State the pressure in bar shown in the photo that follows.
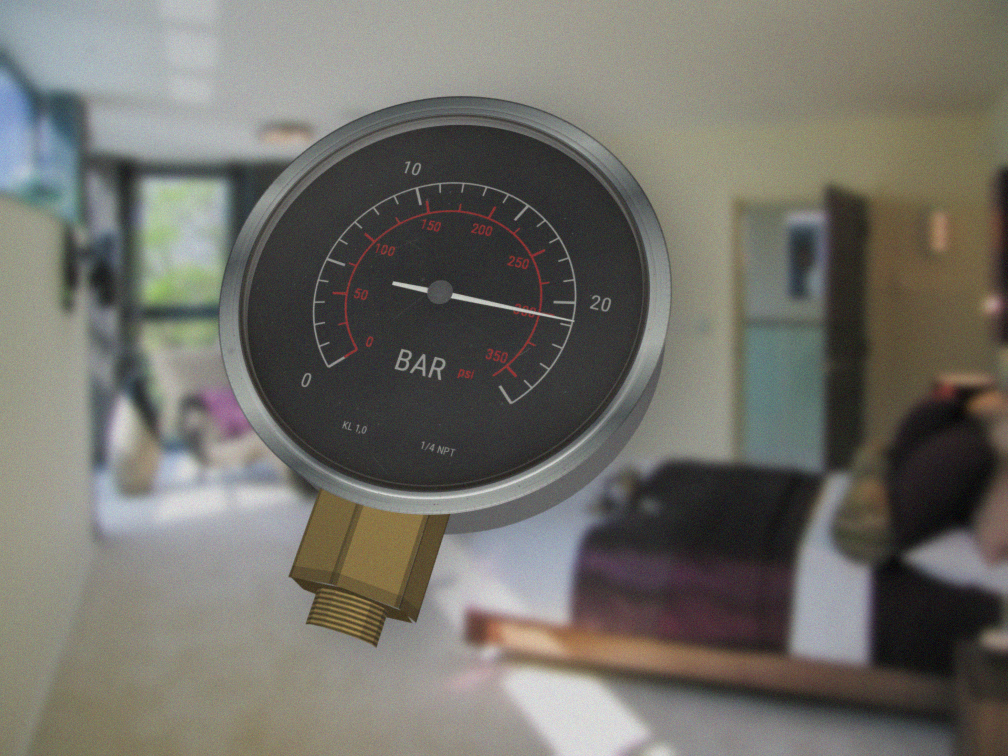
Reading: 21; bar
